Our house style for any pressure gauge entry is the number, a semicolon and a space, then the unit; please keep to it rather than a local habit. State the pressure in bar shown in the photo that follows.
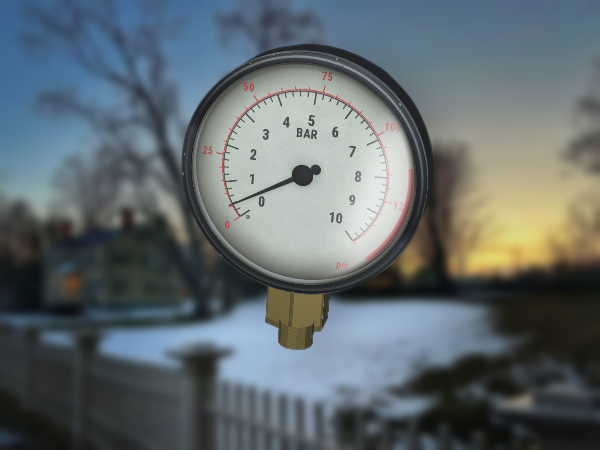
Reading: 0.4; bar
